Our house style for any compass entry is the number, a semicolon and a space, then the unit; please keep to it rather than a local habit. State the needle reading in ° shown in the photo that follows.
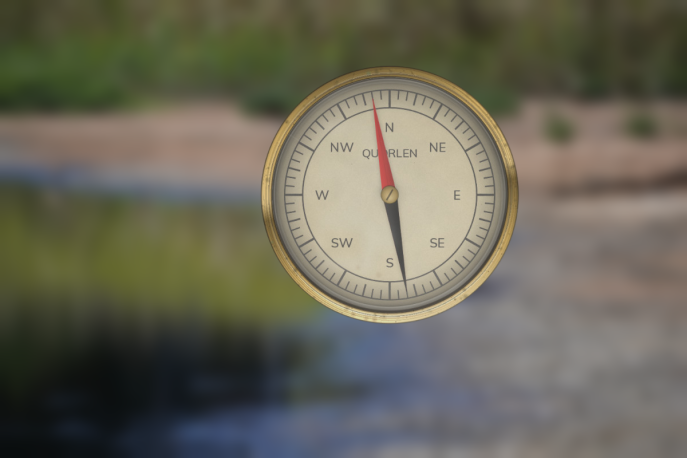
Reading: 350; °
